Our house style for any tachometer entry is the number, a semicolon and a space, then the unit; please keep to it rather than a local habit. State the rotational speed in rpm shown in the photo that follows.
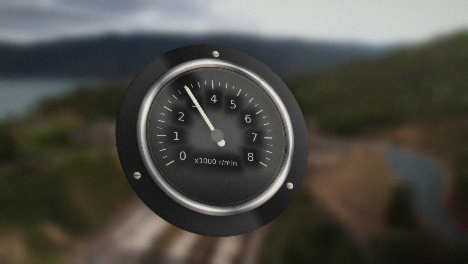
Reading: 3000; rpm
